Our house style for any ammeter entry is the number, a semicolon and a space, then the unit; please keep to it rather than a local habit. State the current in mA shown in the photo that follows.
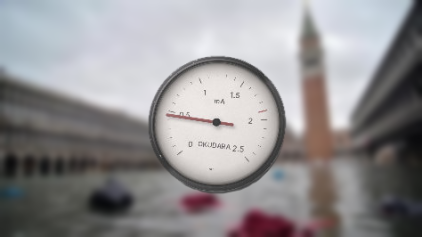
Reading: 0.45; mA
